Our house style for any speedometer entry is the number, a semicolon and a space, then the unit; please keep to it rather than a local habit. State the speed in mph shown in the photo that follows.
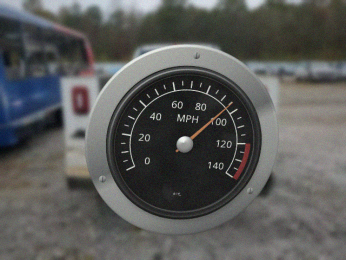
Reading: 95; mph
